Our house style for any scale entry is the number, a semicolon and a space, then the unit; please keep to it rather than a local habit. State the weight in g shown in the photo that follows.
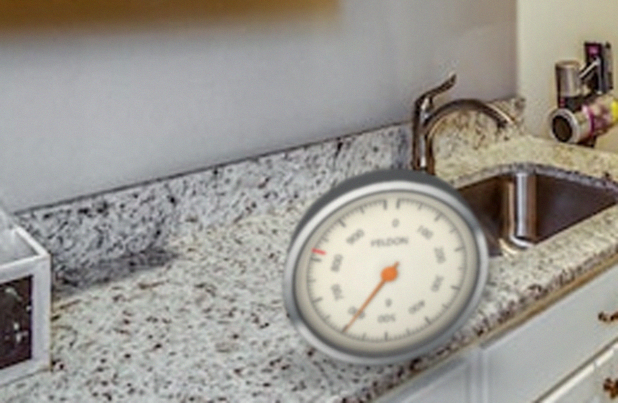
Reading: 600; g
